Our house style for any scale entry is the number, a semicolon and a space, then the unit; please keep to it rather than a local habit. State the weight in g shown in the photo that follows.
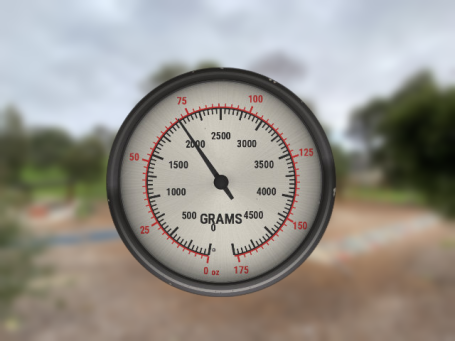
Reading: 2000; g
